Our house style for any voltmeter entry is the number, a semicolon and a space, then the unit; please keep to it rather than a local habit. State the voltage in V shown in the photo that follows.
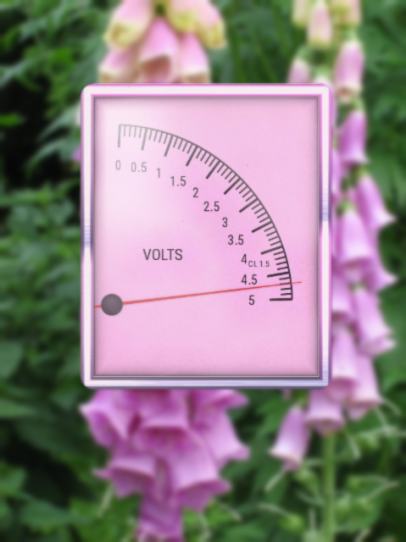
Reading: 4.7; V
